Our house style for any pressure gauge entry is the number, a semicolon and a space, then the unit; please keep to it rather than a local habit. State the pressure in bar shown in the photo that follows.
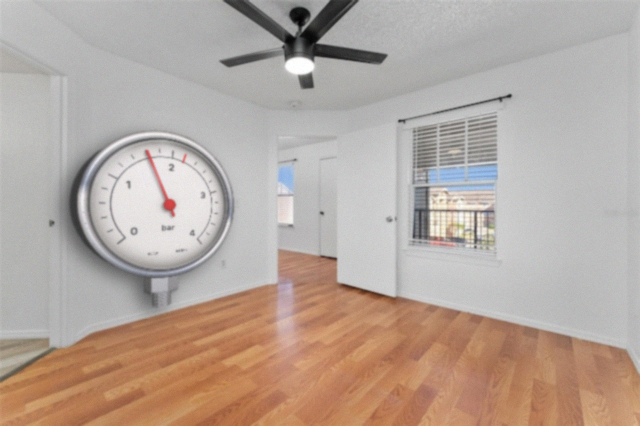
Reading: 1.6; bar
